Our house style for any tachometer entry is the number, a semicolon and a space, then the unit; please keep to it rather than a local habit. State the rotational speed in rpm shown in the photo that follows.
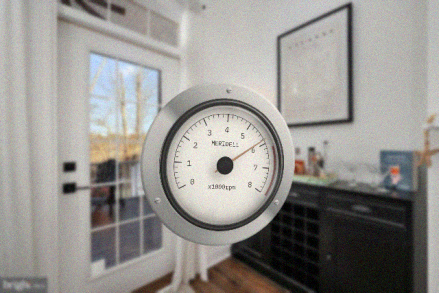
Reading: 5800; rpm
